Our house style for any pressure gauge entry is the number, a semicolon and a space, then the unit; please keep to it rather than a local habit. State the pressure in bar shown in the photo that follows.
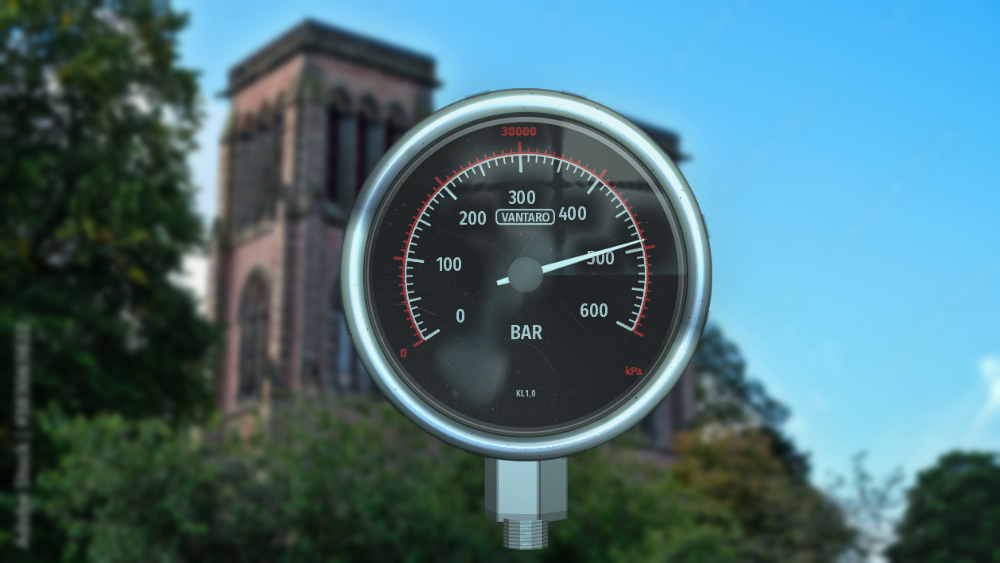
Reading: 490; bar
